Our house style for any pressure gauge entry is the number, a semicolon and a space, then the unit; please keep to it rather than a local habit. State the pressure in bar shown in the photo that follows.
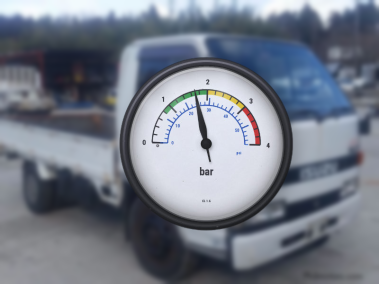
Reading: 1.7; bar
